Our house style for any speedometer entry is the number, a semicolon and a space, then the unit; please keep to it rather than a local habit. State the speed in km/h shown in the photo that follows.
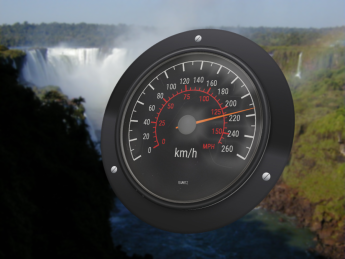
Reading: 215; km/h
